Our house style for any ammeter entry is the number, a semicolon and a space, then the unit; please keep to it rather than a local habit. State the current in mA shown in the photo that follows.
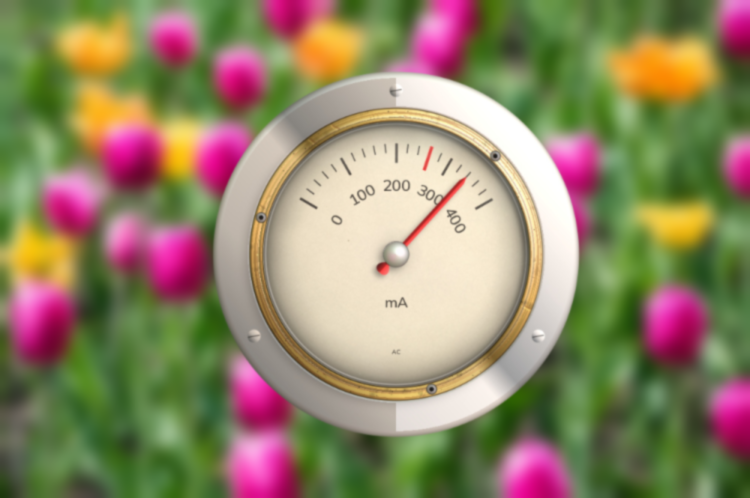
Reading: 340; mA
